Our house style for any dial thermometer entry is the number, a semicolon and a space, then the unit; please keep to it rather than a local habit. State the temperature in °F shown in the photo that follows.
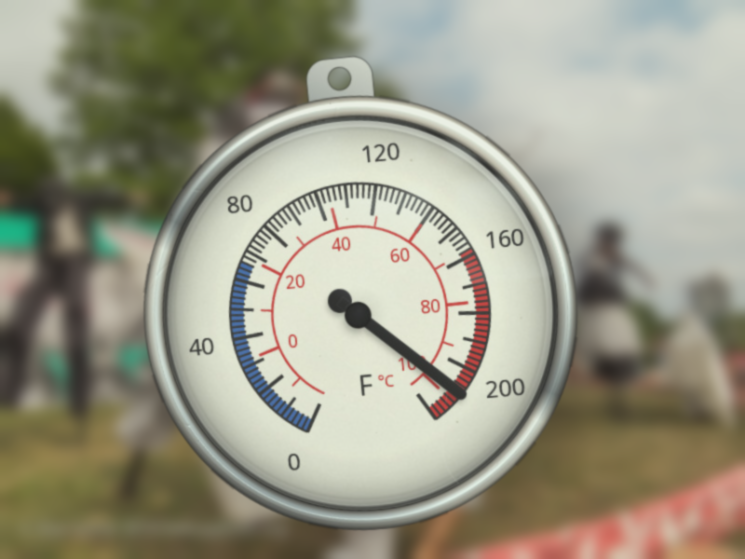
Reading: 208; °F
